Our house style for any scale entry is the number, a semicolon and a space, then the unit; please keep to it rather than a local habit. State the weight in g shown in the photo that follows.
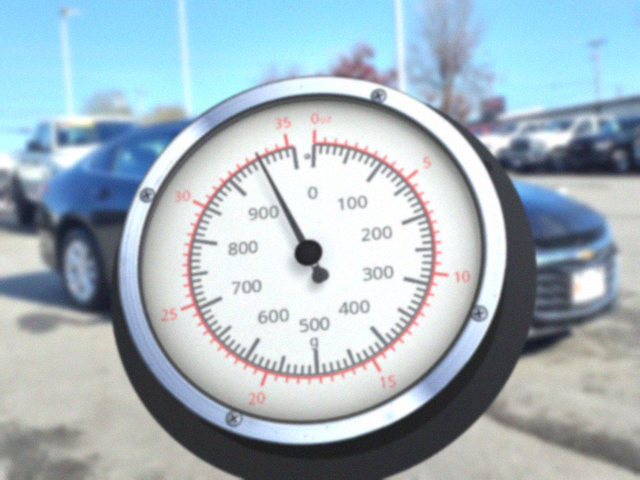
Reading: 950; g
